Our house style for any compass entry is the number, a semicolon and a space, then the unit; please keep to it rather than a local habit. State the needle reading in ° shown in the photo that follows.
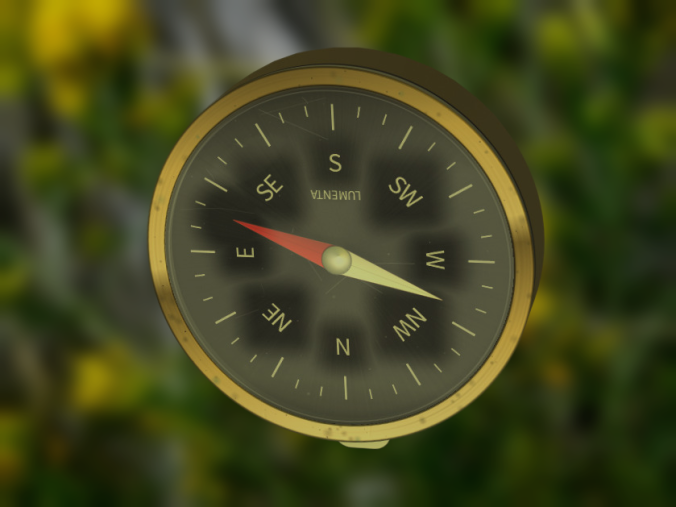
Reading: 110; °
